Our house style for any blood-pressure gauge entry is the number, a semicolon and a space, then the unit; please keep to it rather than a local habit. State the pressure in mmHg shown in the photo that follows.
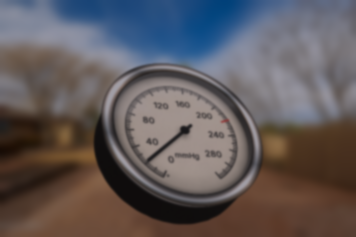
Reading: 20; mmHg
